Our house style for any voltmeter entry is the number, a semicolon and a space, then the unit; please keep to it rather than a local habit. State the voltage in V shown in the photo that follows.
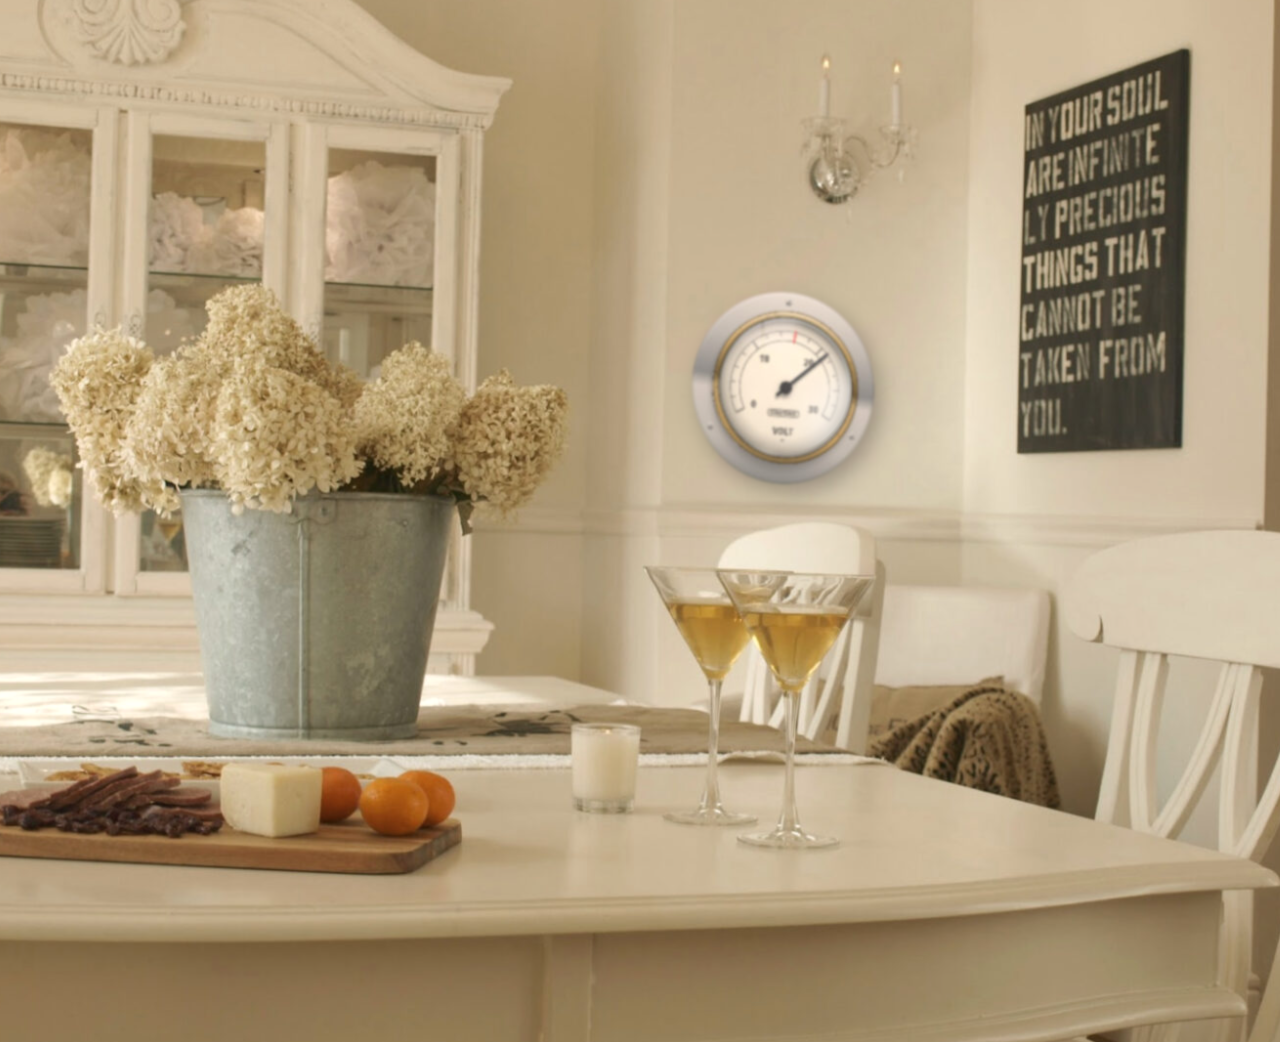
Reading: 21; V
